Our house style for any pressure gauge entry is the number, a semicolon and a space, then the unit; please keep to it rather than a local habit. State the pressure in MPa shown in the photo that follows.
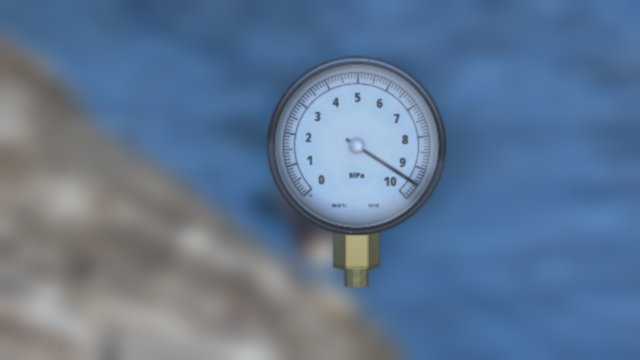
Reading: 9.5; MPa
